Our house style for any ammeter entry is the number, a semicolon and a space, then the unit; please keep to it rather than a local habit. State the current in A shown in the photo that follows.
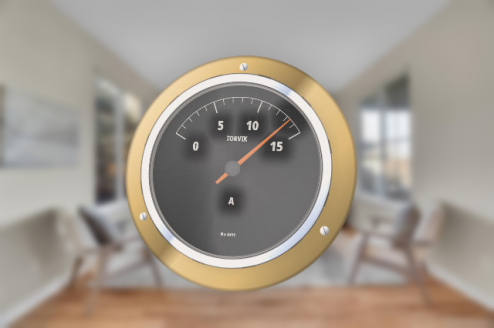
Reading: 13.5; A
